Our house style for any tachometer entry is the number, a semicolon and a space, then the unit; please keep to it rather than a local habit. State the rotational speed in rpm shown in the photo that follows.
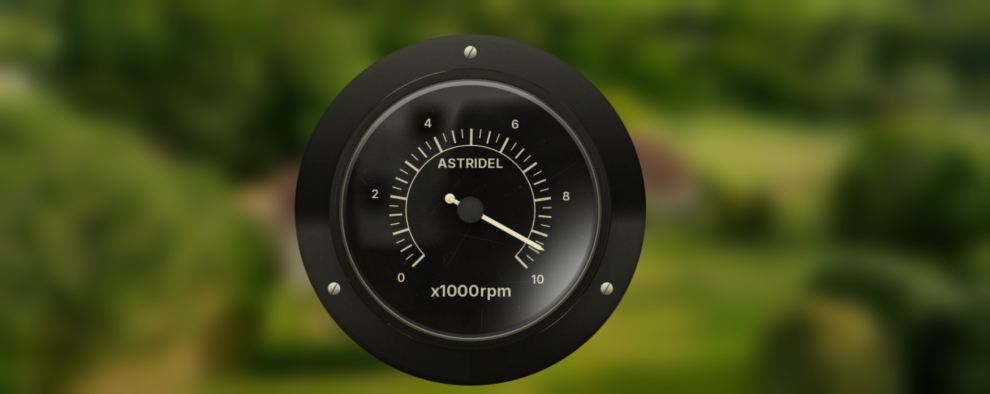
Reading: 9375; rpm
